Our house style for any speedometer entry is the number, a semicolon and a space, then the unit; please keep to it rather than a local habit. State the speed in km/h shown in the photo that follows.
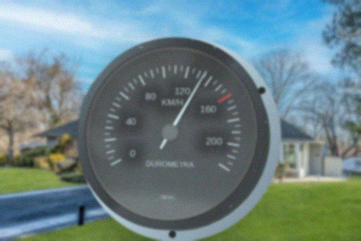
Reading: 135; km/h
